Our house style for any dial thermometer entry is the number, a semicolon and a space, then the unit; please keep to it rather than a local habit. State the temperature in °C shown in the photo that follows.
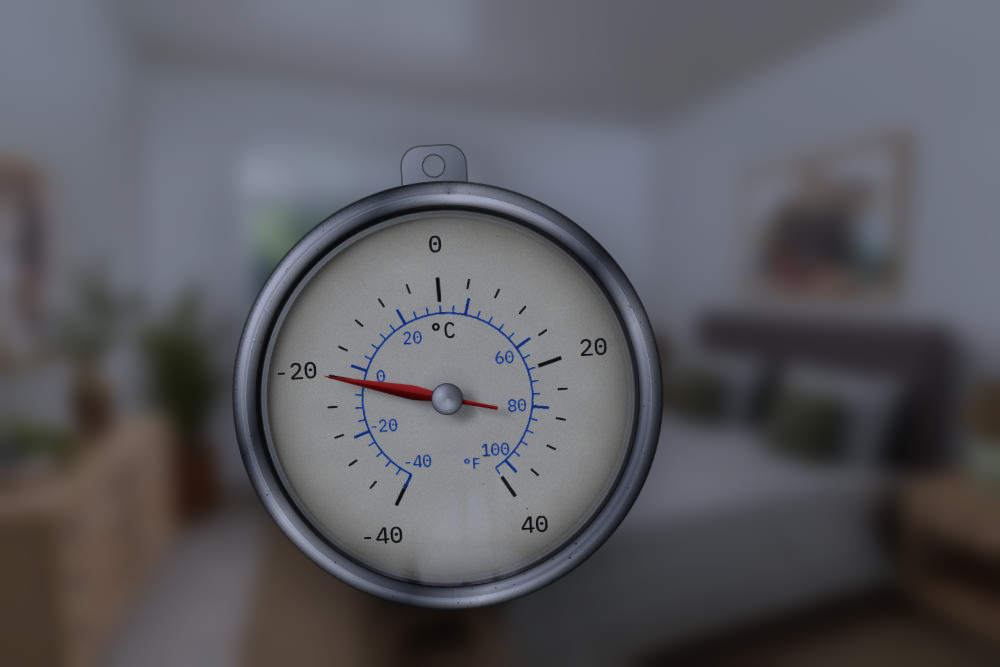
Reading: -20; °C
